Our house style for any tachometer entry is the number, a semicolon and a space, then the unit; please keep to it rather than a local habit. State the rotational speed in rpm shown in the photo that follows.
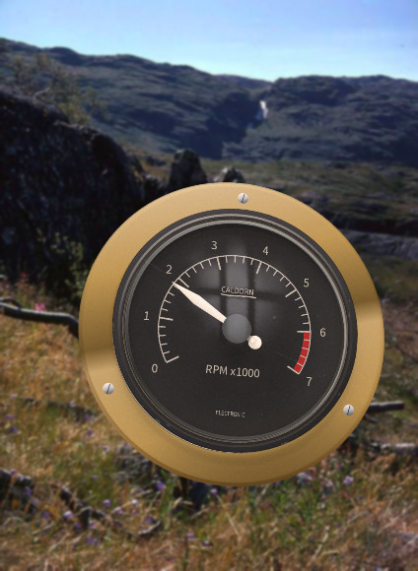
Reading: 1800; rpm
